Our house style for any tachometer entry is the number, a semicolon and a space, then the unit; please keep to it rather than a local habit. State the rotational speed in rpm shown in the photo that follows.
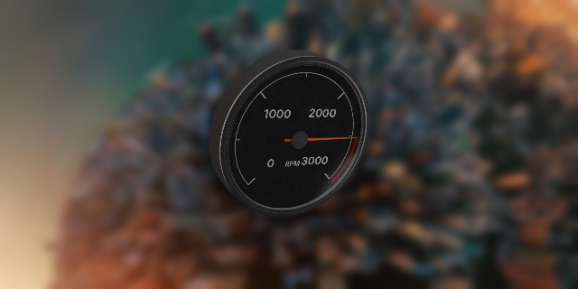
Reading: 2500; rpm
